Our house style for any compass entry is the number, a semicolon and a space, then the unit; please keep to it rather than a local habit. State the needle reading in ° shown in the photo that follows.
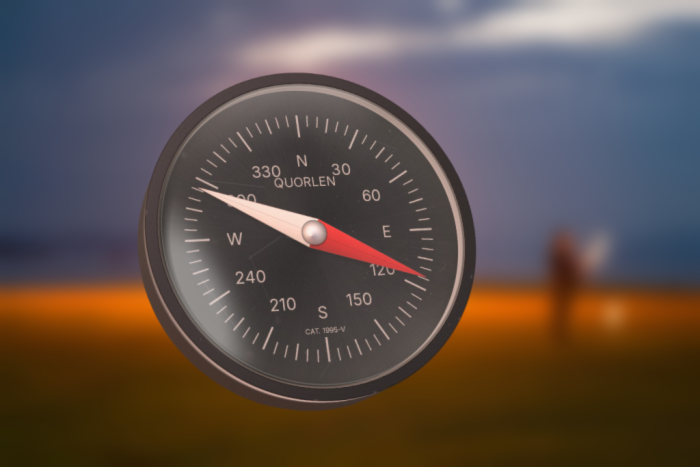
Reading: 115; °
